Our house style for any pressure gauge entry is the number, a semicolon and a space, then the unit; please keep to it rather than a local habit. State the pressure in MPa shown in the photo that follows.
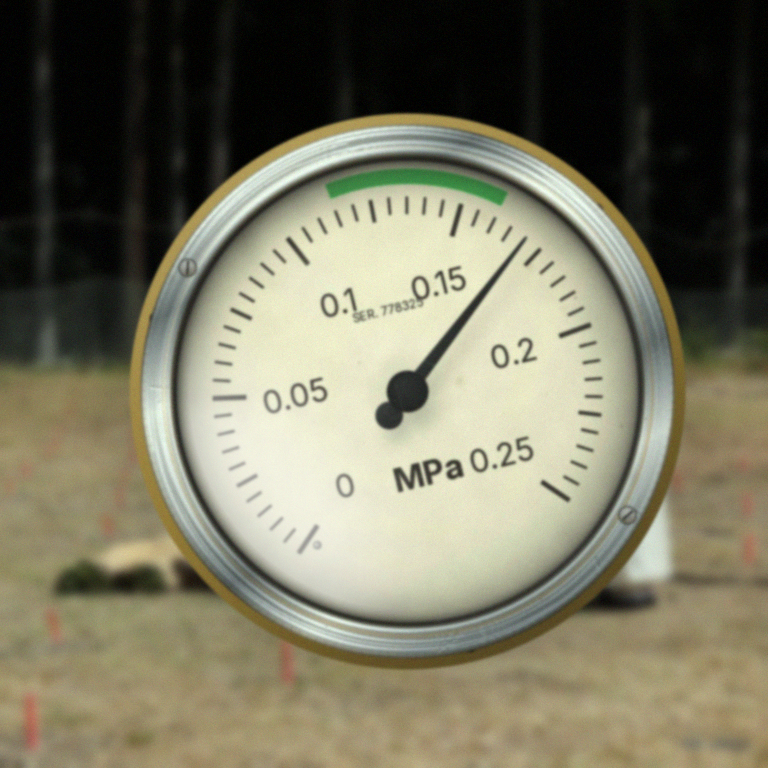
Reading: 0.17; MPa
